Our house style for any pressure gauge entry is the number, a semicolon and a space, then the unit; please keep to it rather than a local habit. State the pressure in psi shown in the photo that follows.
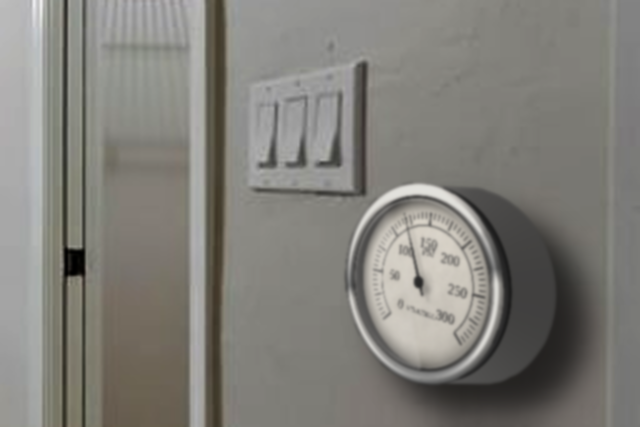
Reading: 125; psi
